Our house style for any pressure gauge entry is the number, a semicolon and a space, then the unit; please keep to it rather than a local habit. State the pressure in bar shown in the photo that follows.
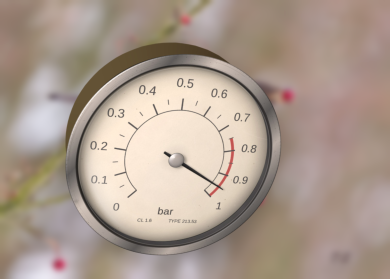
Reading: 0.95; bar
